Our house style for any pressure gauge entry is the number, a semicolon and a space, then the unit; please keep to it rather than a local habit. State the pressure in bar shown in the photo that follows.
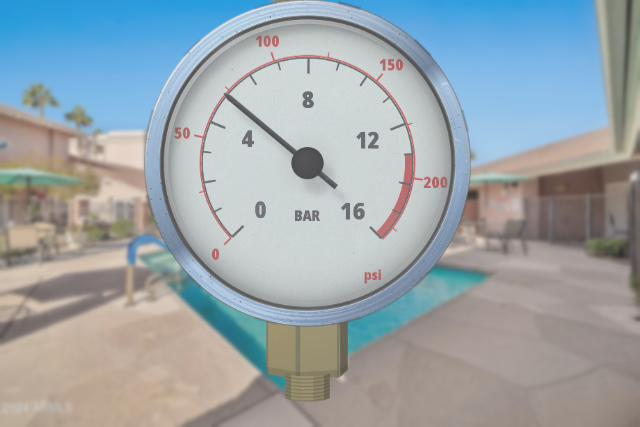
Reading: 5; bar
